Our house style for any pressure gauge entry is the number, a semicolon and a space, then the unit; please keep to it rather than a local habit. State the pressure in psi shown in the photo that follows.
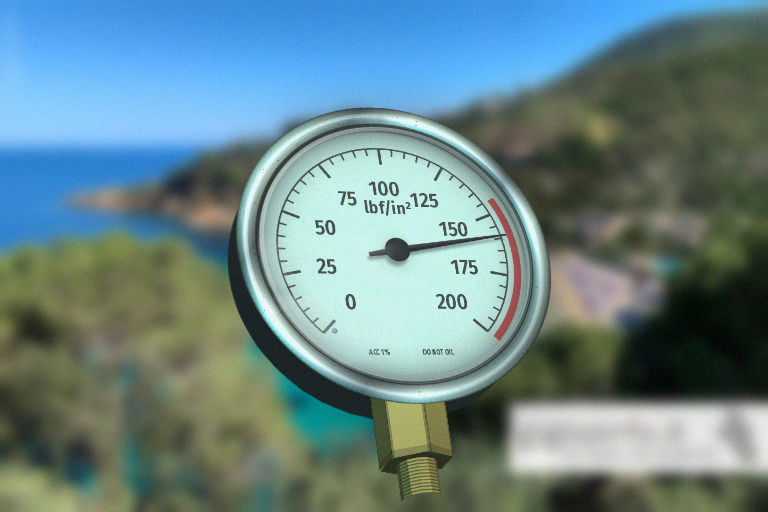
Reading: 160; psi
